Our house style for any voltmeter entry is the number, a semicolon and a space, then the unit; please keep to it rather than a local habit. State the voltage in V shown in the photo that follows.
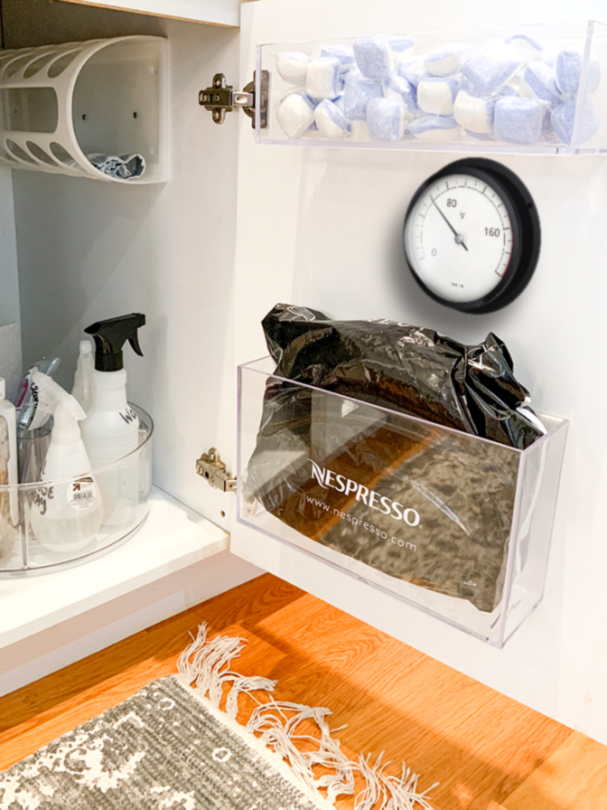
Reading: 60; V
